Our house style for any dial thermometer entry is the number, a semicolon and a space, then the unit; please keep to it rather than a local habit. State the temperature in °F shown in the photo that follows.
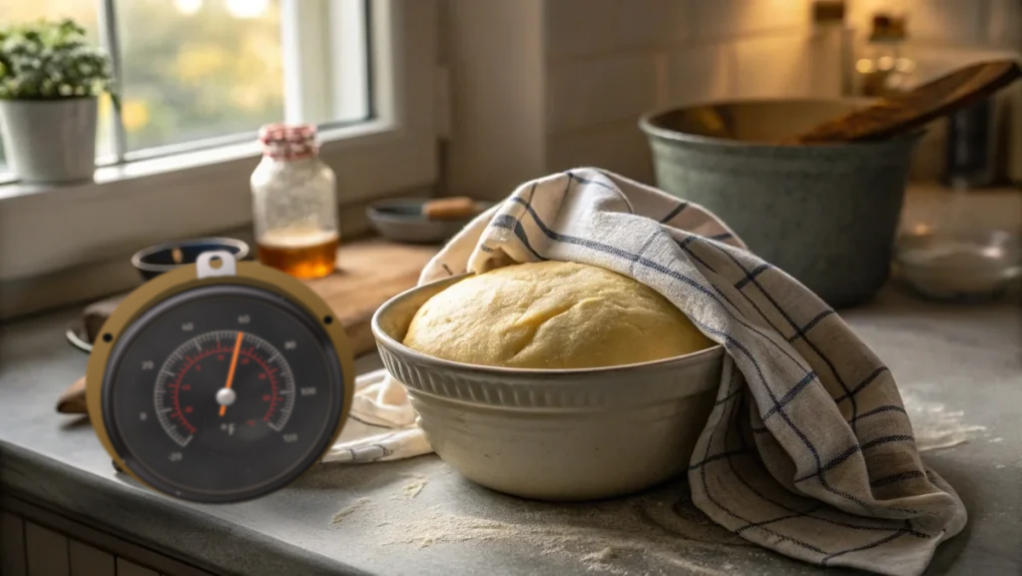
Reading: 60; °F
